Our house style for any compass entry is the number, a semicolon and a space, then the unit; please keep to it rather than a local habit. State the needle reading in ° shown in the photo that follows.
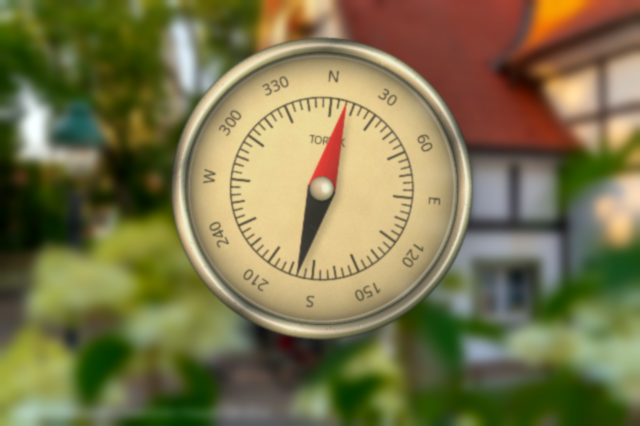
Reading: 10; °
